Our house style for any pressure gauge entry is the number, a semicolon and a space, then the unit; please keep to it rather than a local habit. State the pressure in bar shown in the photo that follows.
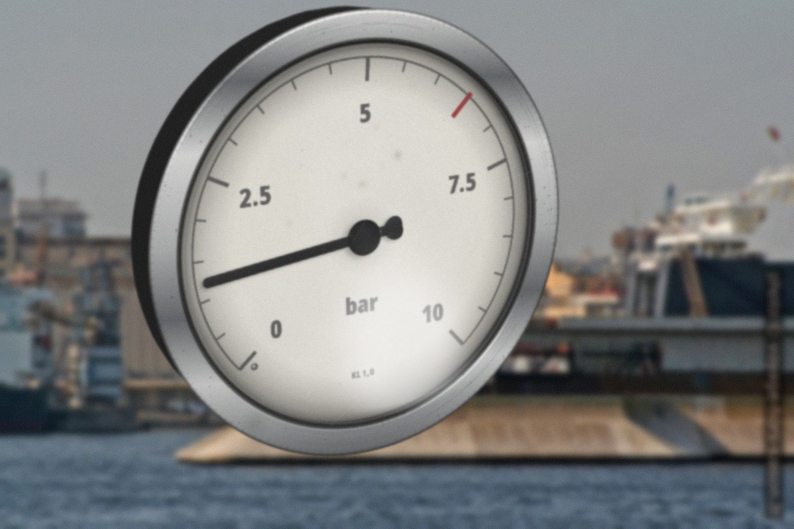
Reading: 1.25; bar
